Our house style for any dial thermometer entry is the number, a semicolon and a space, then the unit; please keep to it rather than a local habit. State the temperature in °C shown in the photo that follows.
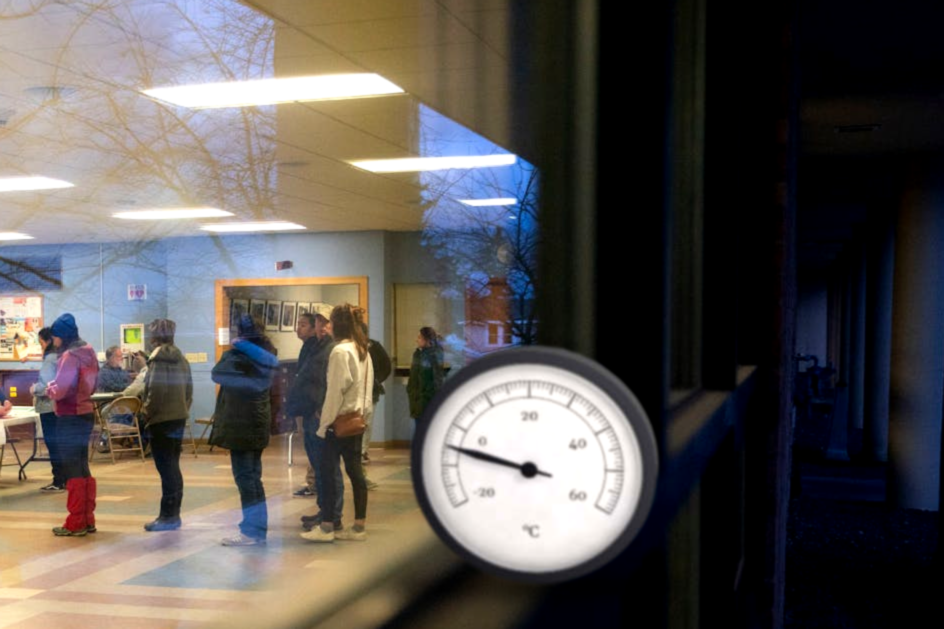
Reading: -5; °C
